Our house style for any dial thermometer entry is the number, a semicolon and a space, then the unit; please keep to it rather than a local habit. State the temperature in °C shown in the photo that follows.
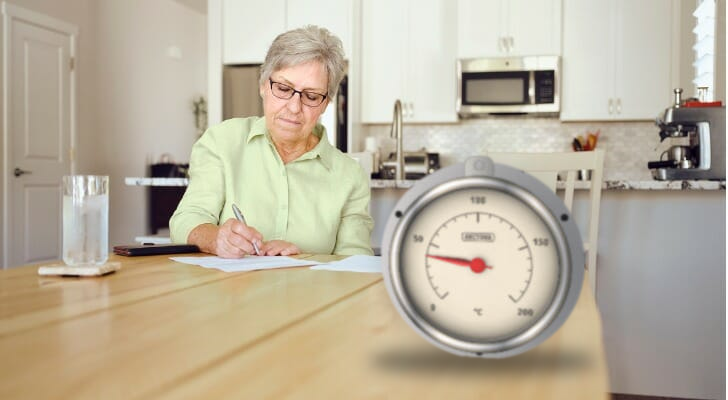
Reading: 40; °C
